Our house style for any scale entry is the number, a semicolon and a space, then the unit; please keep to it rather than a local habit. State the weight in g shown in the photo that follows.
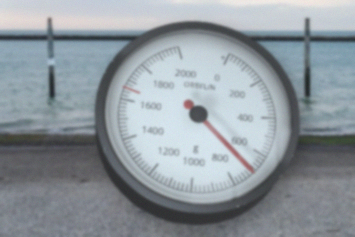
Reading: 700; g
